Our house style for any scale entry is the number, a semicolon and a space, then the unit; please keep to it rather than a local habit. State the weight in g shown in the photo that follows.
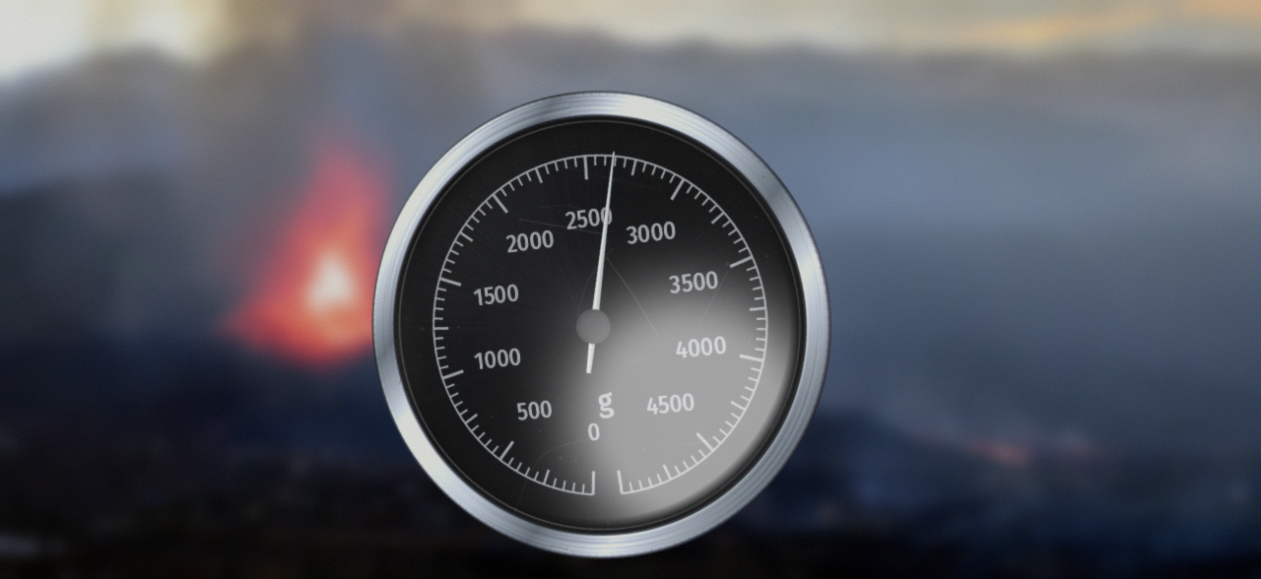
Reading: 2650; g
